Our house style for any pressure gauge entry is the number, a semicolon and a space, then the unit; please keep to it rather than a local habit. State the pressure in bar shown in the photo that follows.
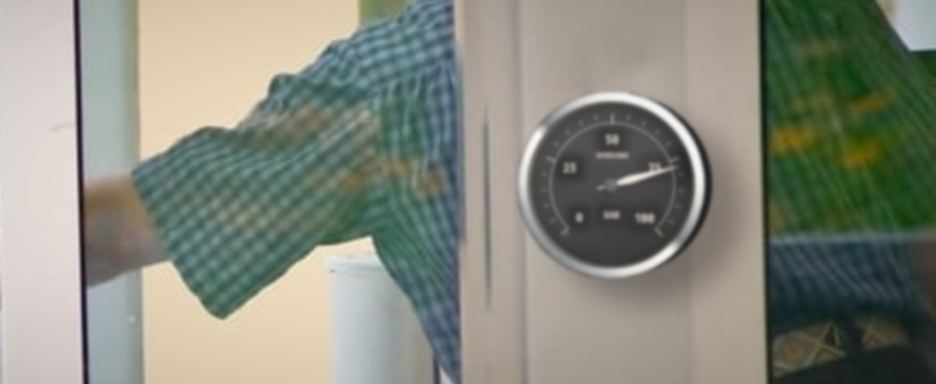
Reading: 77.5; bar
